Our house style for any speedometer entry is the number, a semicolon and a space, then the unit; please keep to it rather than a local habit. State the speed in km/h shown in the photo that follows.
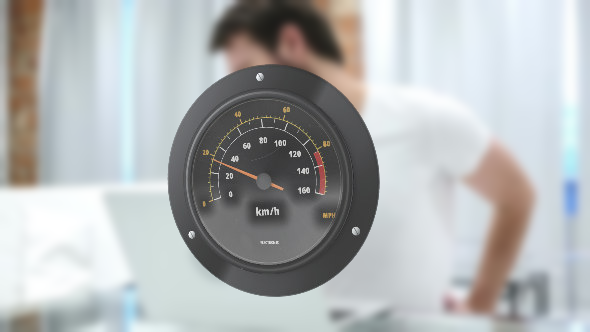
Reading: 30; km/h
